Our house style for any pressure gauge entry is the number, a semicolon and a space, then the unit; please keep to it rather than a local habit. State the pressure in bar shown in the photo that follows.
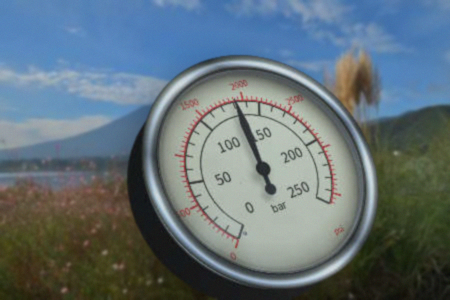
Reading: 130; bar
